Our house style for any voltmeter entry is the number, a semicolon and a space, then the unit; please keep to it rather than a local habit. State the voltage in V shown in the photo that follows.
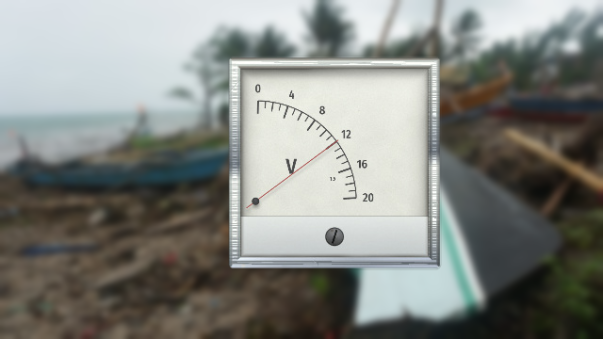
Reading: 12; V
